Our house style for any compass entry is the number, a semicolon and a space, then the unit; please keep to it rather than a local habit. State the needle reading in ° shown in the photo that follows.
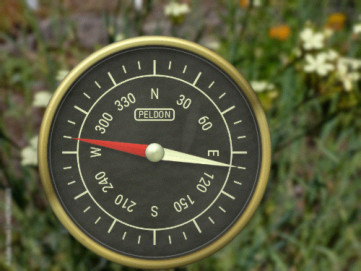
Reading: 280; °
